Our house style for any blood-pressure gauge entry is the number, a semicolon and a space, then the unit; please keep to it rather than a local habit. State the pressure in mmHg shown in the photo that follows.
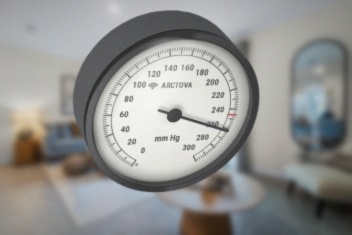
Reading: 260; mmHg
